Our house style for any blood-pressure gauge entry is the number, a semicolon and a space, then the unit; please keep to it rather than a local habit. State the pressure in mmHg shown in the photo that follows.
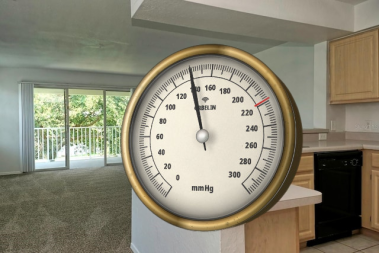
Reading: 140; mmHg
